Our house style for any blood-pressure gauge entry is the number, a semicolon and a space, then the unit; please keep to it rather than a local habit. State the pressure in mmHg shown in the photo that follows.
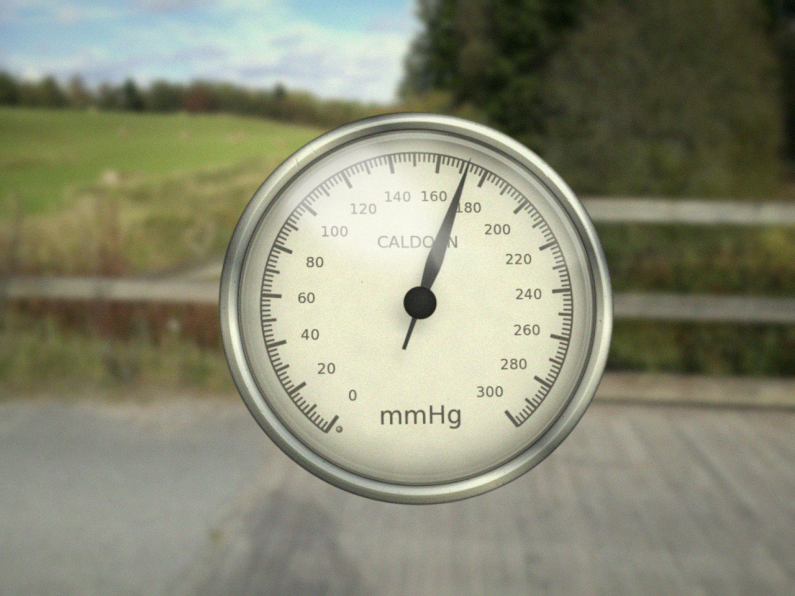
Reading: 172; mmHg
